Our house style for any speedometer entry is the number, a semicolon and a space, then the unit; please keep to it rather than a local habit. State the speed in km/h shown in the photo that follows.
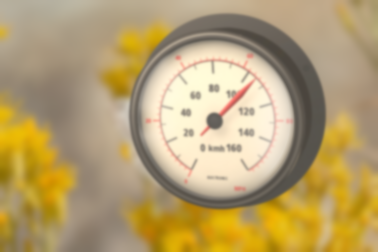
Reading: 105; km/h
